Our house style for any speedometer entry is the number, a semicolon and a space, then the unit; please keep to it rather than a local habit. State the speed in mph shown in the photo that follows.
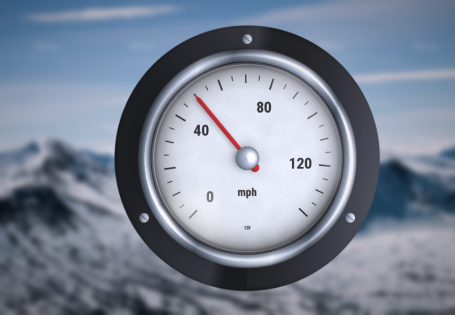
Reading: 50; mph
